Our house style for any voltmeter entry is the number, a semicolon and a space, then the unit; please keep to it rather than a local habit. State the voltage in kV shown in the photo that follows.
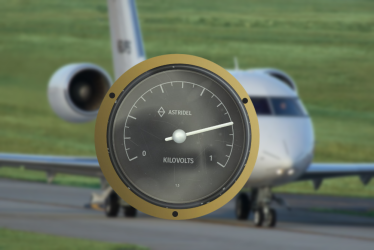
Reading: 0.8; kV
